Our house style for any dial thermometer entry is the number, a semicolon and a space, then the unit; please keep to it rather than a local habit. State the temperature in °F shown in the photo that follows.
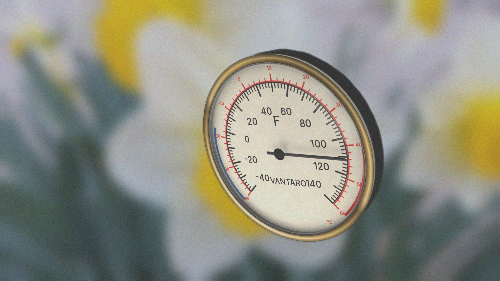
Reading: 110; °F
